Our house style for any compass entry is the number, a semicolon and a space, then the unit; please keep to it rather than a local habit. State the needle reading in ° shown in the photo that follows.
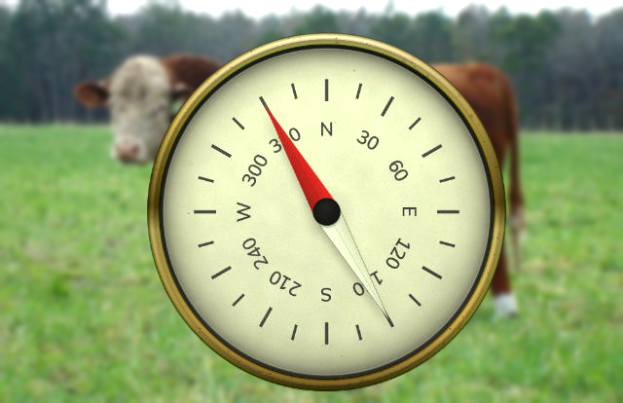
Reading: 330; °
